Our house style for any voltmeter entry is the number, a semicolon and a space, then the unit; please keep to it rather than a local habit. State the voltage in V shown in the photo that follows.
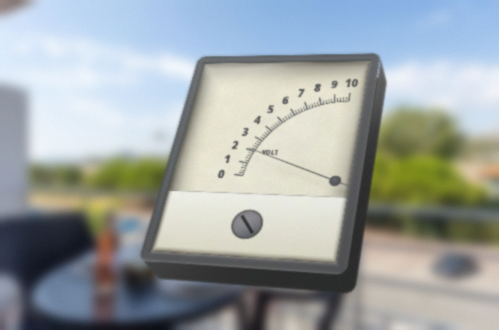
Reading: 2; V
